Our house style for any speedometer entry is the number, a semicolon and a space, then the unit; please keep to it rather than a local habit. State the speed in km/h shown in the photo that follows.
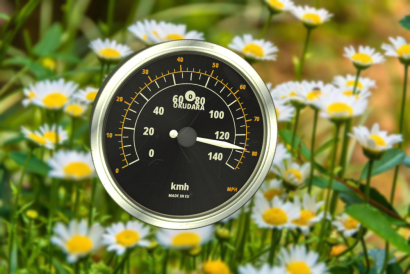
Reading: 127.5; km/h
